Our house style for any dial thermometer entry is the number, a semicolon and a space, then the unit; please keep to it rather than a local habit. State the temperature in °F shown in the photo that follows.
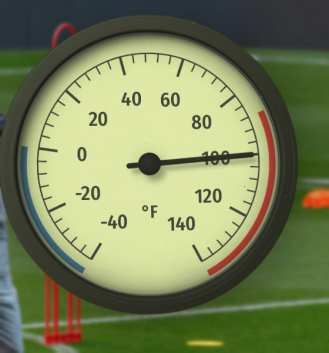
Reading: 100; °F
